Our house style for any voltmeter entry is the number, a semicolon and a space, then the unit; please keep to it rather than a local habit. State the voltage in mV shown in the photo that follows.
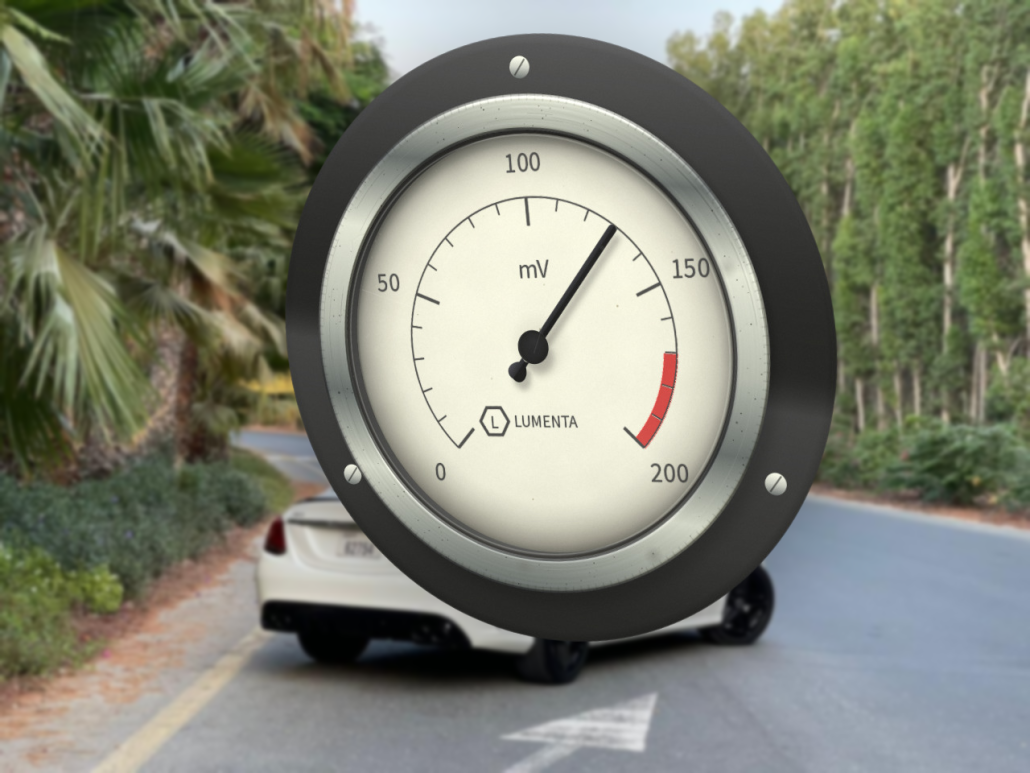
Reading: 130; mV
